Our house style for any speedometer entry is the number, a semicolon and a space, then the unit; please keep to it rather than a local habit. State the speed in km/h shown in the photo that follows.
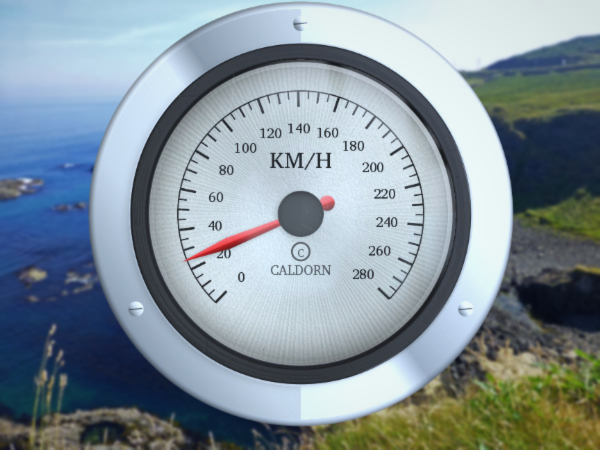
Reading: 25; km/h
